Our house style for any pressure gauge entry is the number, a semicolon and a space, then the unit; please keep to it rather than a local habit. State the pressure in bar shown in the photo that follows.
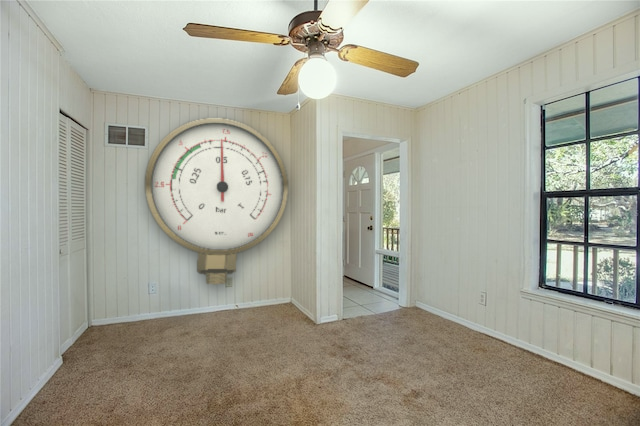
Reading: 0.5; bar
